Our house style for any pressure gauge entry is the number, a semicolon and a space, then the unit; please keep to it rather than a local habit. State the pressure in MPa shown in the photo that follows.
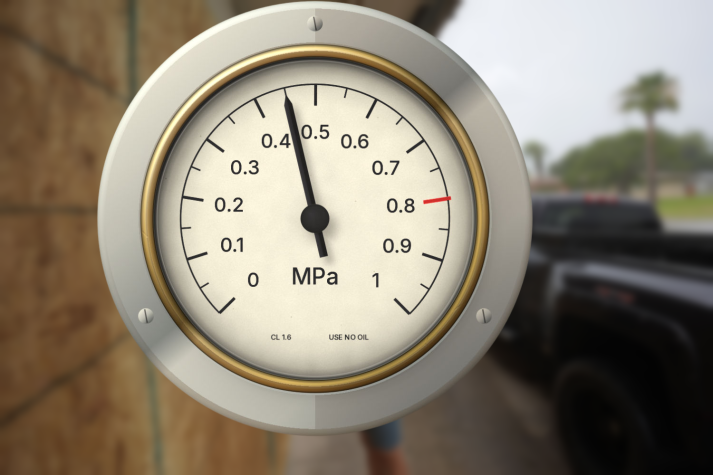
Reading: 0.45; MPa
